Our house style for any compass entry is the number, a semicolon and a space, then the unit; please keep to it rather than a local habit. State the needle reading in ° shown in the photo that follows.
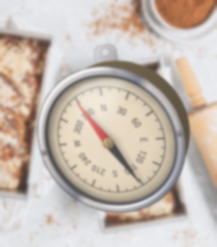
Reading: 330; °
